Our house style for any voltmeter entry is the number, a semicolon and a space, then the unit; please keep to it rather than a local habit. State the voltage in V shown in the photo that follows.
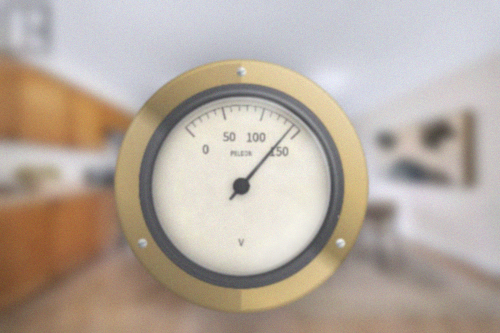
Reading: 140; V
